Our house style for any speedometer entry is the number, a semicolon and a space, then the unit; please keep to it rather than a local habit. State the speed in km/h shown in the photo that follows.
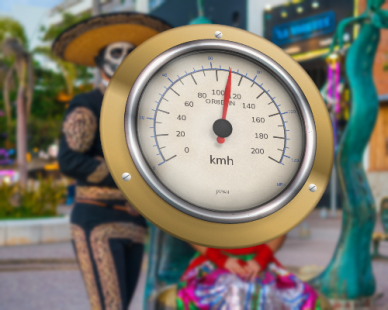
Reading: 110; km/h
